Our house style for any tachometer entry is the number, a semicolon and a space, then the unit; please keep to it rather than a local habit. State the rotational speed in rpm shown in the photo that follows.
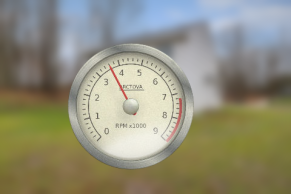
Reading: 3600; rpm
